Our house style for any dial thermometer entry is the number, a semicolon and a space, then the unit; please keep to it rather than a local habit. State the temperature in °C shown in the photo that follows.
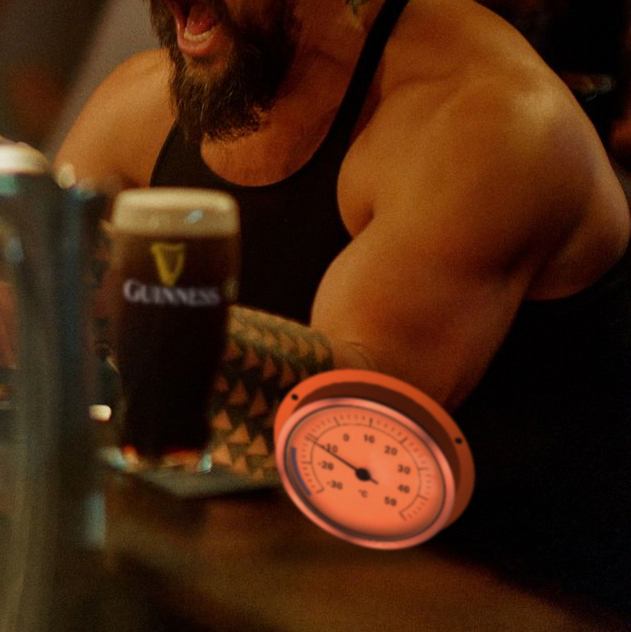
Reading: -10; °C
